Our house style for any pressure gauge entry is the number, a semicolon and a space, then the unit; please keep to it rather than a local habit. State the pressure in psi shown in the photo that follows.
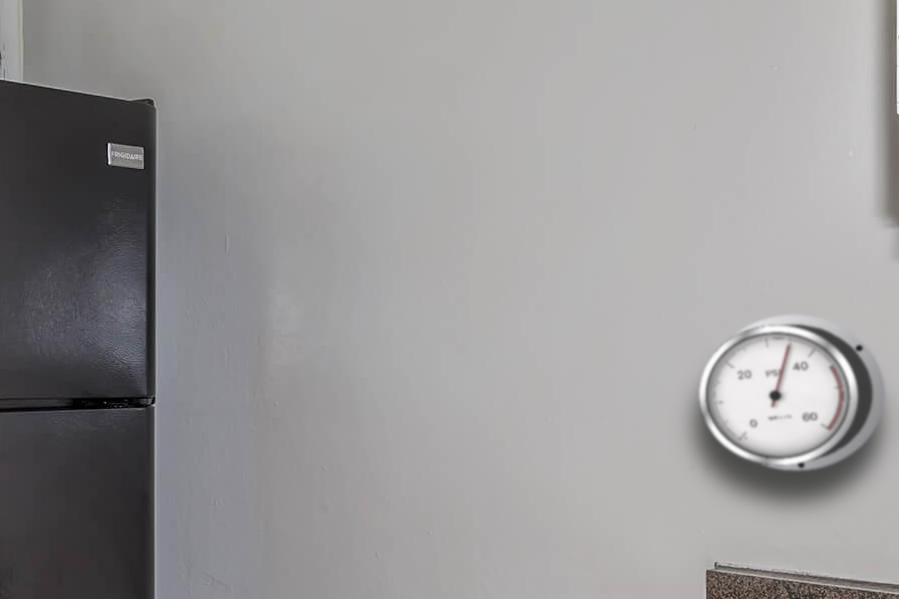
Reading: 35; psi
